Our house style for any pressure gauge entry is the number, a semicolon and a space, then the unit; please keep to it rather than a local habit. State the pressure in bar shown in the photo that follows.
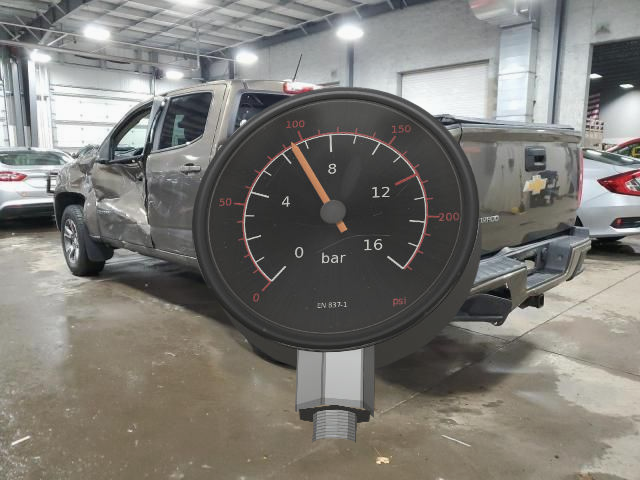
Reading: 6.5; bar
